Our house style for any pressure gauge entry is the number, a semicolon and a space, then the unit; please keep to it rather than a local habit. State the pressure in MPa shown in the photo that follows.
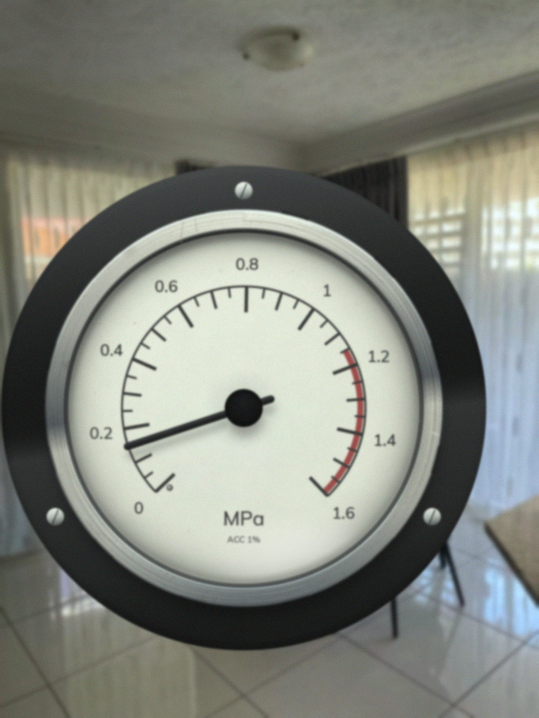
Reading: 0.15; MPa
